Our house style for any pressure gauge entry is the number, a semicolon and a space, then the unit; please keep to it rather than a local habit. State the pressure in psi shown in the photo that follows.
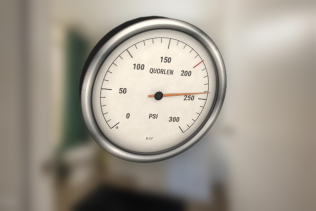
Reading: 240; psi
